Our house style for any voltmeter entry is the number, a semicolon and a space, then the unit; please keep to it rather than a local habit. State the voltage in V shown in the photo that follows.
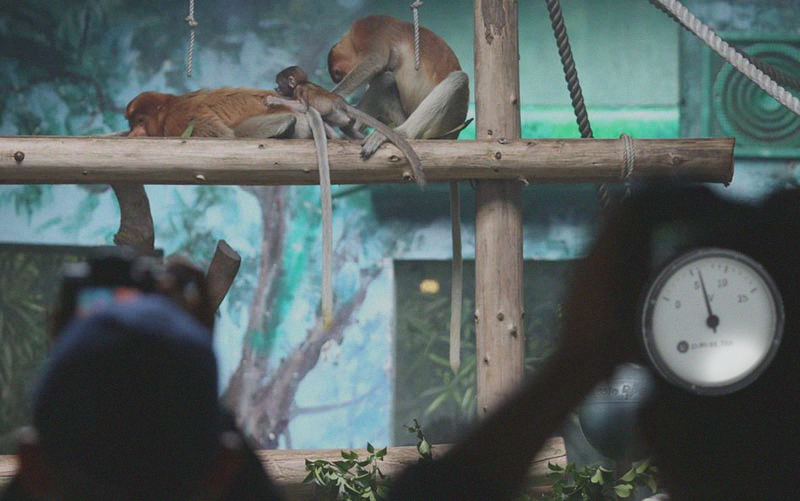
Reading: 6; V
